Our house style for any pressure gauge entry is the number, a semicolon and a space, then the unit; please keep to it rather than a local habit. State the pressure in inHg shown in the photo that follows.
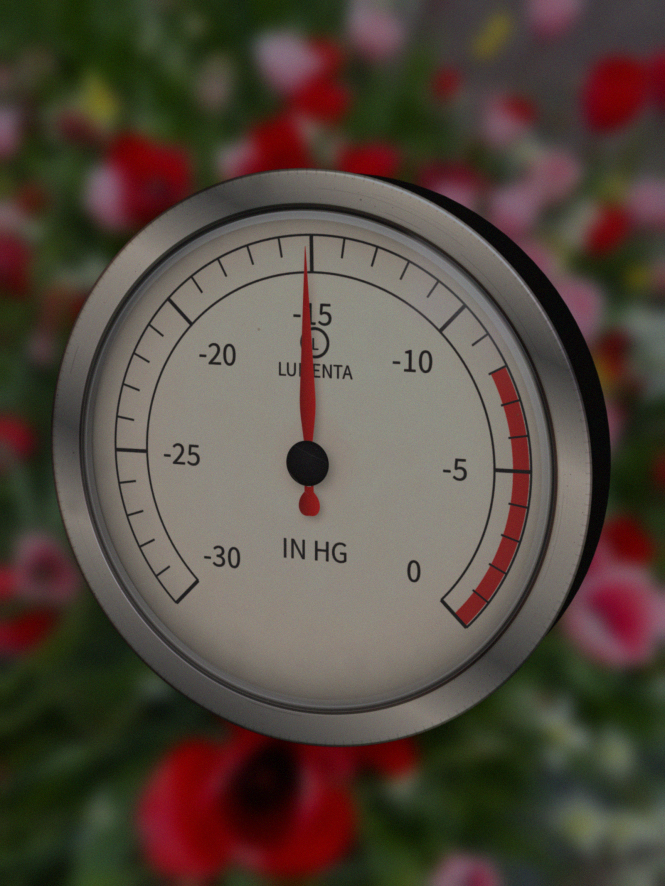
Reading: -15; inHg
